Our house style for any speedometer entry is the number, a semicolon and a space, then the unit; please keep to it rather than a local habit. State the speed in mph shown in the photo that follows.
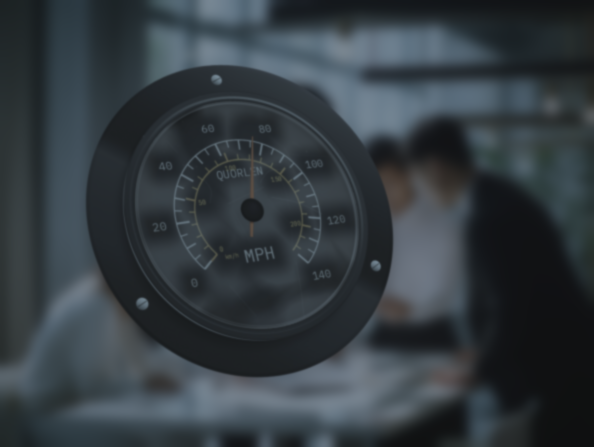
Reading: 75; mph
